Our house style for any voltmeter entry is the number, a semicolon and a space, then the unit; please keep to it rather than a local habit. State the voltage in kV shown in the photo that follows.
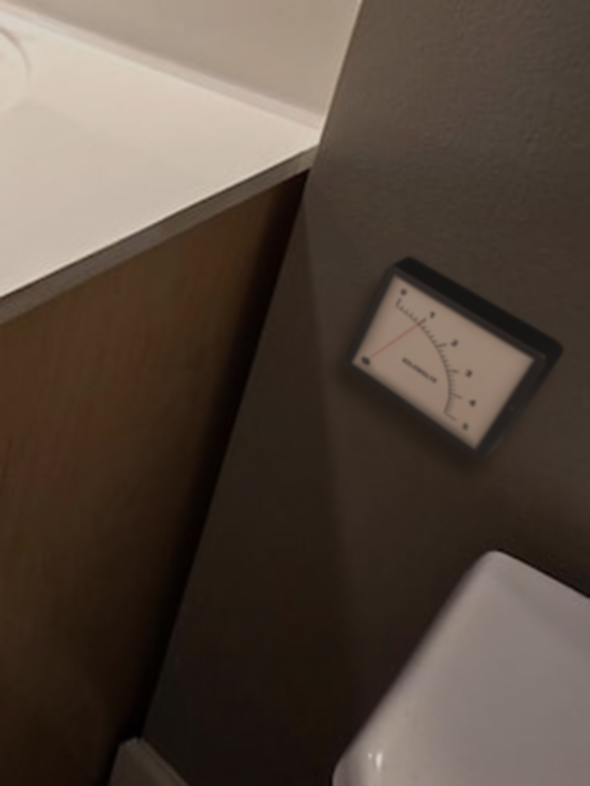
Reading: 1; kV
